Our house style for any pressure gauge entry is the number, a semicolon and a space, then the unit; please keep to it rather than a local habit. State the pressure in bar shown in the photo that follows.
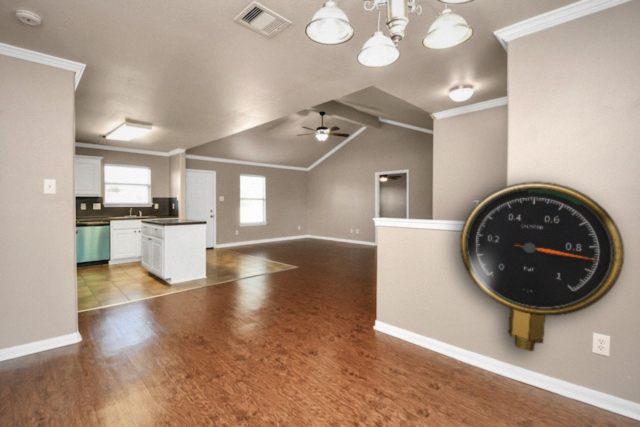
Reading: 0.85; bar
